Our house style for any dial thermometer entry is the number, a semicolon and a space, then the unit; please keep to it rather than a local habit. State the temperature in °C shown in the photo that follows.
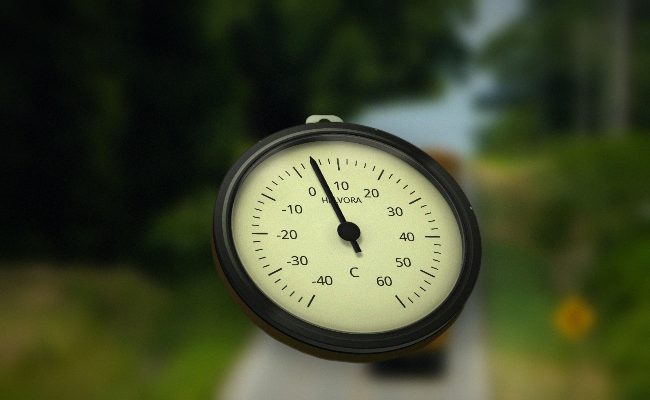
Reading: 4; °C
